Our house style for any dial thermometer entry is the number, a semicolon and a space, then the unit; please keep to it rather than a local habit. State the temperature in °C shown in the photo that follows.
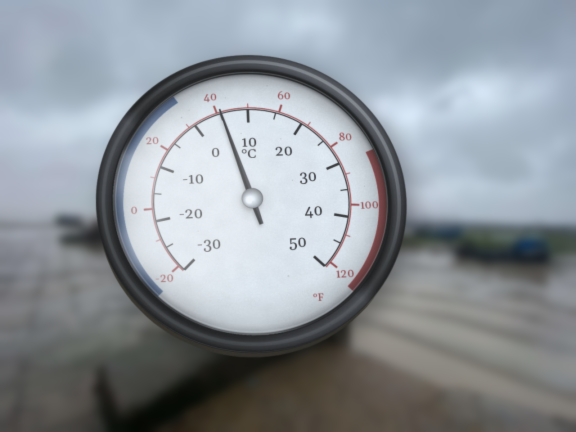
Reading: 5; °C
